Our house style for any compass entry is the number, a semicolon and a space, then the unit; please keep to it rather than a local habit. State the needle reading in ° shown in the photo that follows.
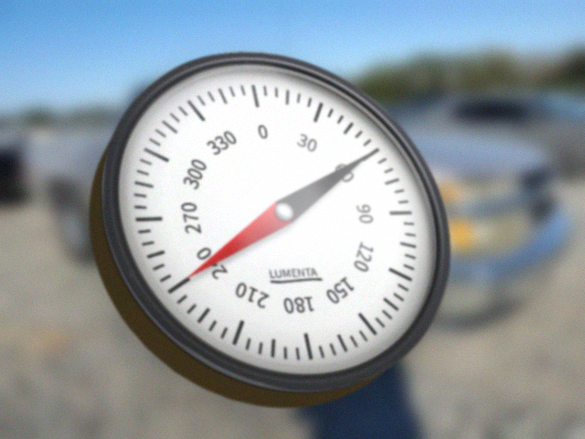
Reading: 240; °
